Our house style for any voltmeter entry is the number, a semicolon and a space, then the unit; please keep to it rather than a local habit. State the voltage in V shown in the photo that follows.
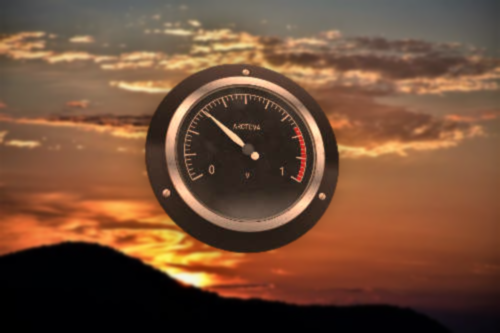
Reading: 0.3; V
